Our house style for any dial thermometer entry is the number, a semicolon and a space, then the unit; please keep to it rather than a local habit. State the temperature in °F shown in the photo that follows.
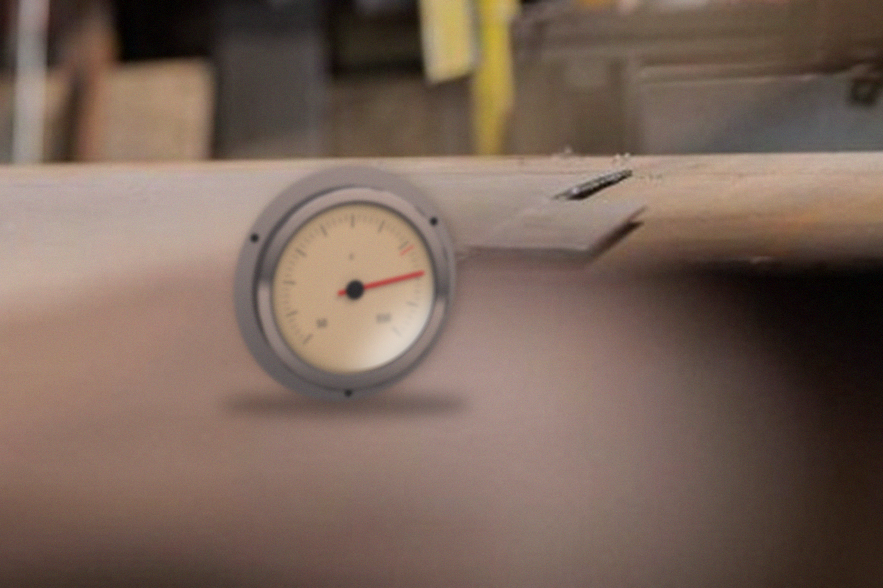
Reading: 450; °F
